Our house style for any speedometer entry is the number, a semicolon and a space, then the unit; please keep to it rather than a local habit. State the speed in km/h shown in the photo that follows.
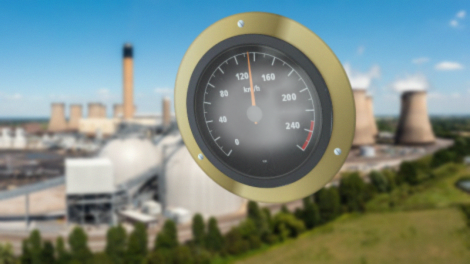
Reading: 135; km/h
